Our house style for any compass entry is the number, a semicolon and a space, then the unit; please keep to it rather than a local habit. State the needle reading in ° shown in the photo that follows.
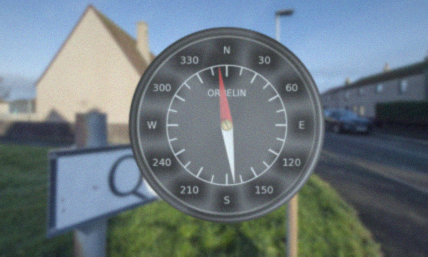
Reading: 352.5; °
